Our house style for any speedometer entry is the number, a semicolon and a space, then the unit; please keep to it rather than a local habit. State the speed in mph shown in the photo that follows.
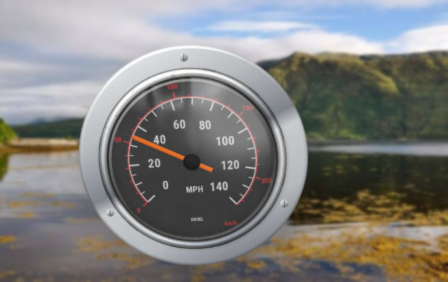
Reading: 35; mph
